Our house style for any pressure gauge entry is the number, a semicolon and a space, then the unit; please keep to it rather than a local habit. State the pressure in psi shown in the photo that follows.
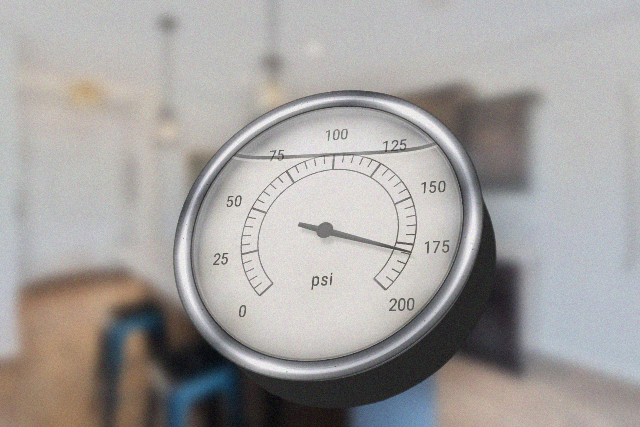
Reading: 180; psi
